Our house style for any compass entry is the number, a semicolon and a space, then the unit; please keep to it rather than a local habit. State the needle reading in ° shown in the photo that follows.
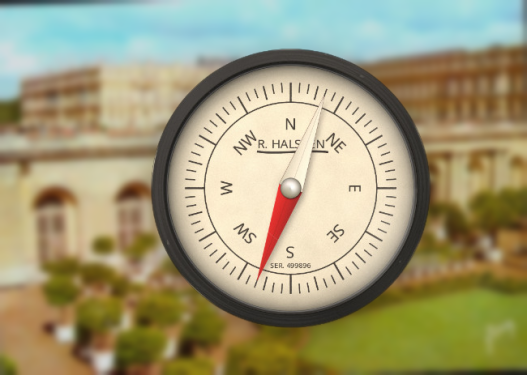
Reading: 200; °
